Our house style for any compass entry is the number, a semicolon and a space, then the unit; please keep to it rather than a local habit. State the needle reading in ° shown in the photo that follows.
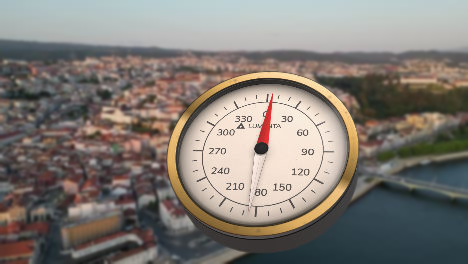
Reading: 5; °
